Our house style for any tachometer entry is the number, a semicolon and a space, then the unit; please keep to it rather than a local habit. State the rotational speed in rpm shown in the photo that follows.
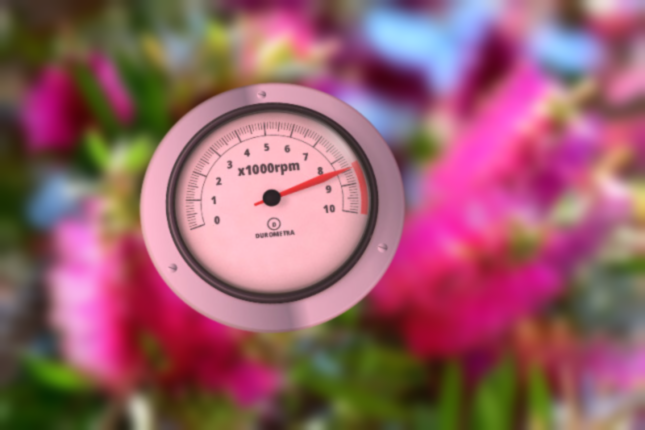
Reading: 8500; rpm
